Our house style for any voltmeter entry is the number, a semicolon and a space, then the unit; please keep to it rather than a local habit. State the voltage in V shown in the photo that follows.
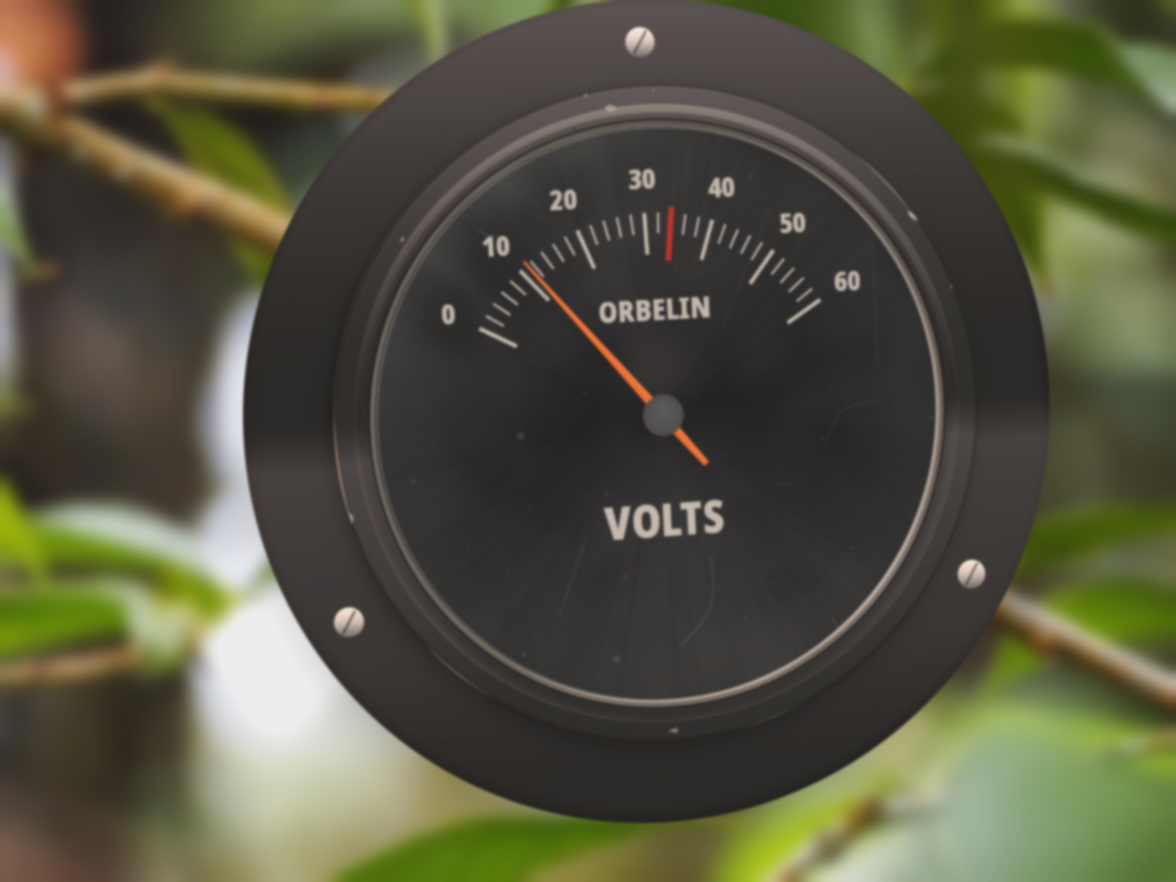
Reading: 11; V
